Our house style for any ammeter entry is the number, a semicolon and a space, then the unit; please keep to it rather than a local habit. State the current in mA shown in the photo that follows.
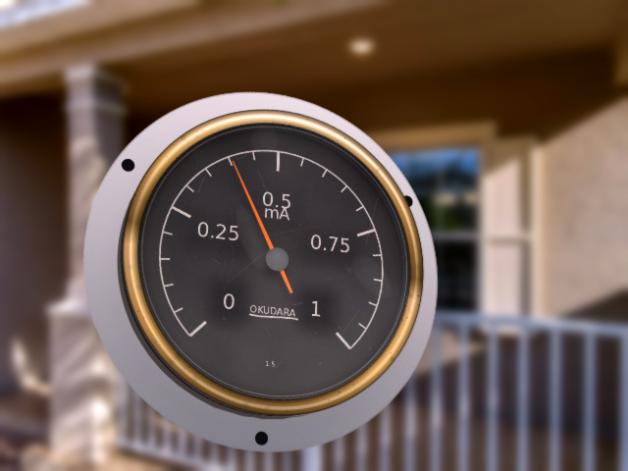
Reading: 0.4; mA
